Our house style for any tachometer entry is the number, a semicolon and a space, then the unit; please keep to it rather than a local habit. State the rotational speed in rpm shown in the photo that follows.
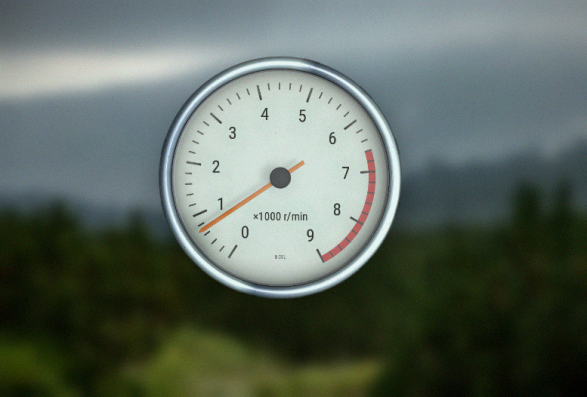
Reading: 700; rpm
